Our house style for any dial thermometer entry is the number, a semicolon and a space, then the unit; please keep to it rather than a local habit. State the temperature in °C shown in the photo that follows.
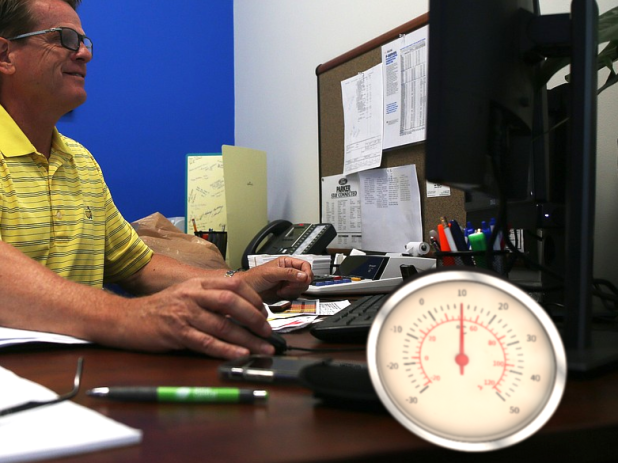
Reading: 10; °C
